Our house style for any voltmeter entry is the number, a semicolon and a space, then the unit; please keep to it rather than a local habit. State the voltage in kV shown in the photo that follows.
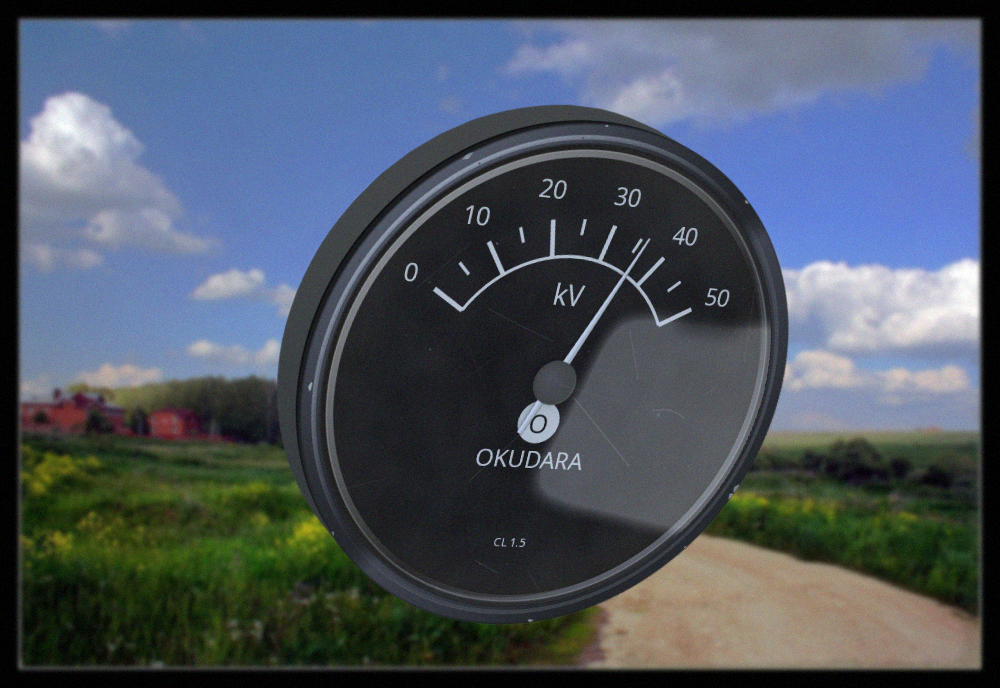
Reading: 35; kV
